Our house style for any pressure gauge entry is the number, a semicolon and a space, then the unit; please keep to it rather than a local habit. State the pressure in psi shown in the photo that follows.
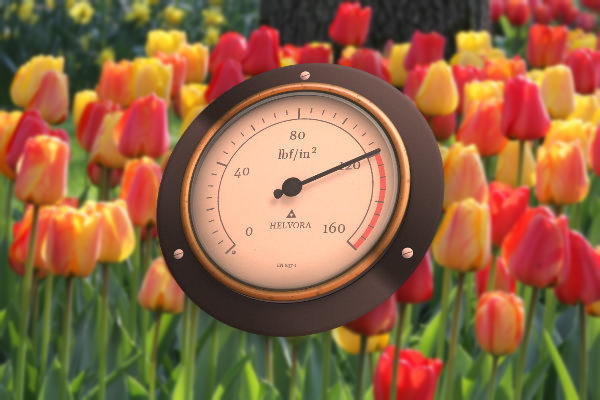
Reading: 120; psi
